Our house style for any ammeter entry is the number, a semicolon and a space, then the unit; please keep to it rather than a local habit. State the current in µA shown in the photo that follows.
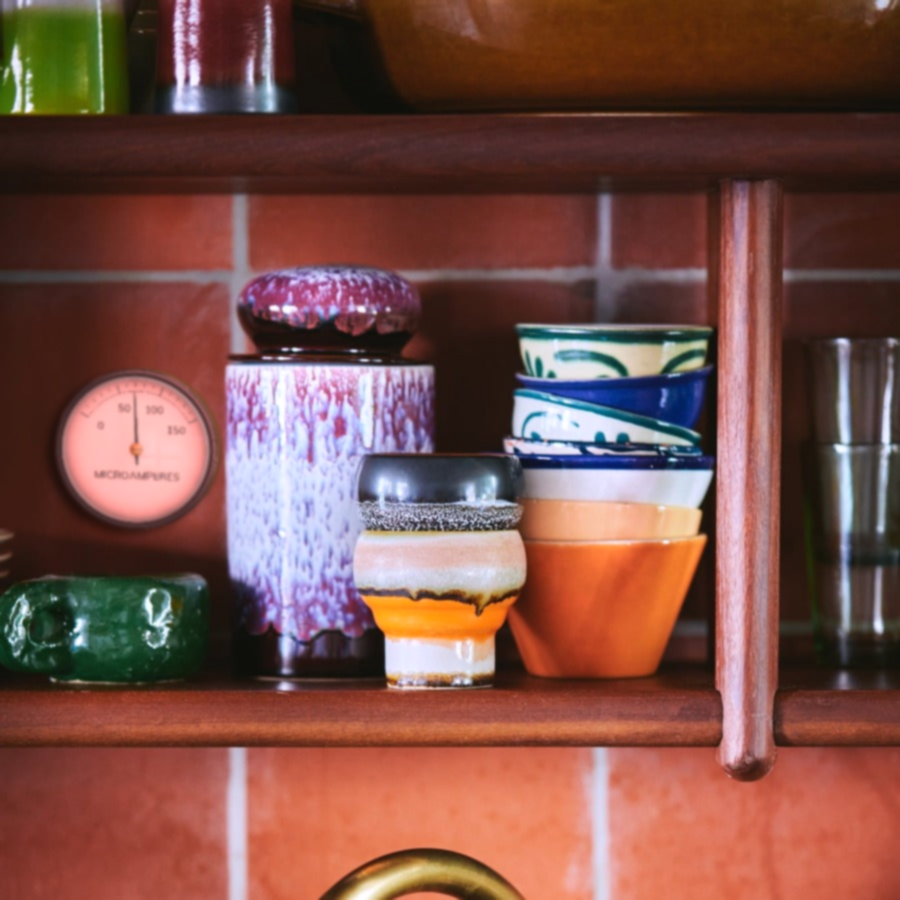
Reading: 70; µA
